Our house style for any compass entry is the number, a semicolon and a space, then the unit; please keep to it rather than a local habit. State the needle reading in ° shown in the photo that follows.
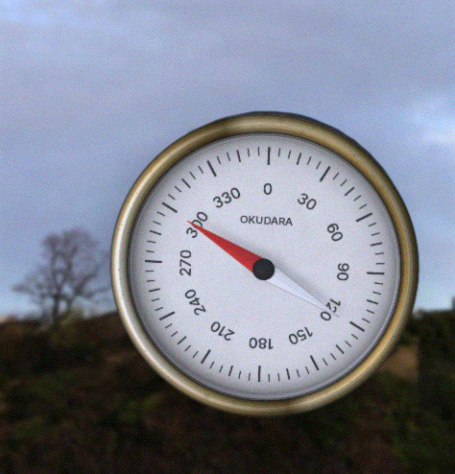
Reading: 300; °
